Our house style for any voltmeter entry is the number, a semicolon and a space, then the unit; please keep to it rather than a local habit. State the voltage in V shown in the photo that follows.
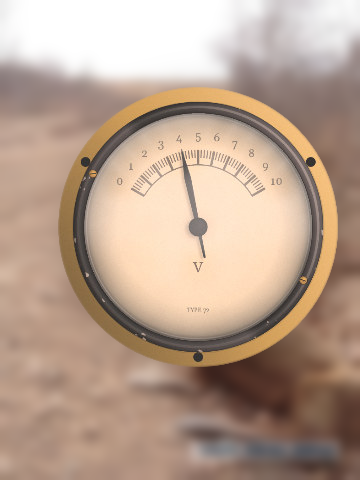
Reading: 4; V
